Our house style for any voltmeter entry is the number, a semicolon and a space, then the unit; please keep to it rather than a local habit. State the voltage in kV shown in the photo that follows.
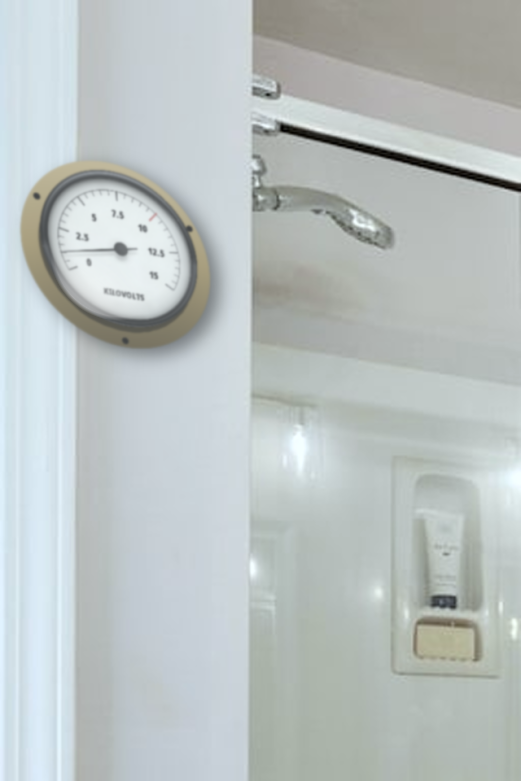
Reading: 1; kV
